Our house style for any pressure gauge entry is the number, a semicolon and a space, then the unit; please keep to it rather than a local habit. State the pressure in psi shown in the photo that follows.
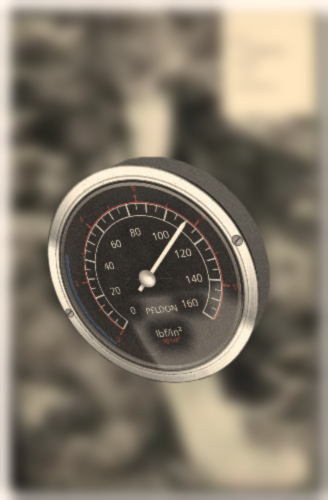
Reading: 110; psi
